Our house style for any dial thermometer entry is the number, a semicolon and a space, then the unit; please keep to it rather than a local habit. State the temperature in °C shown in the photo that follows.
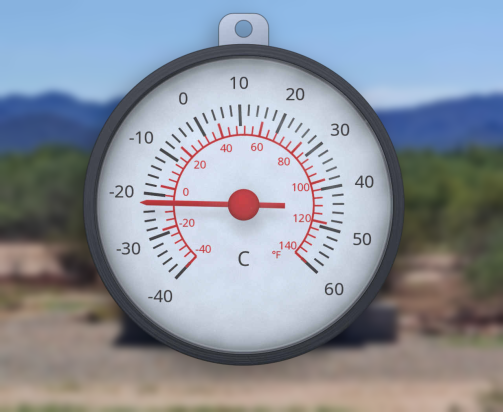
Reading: -22; °C
